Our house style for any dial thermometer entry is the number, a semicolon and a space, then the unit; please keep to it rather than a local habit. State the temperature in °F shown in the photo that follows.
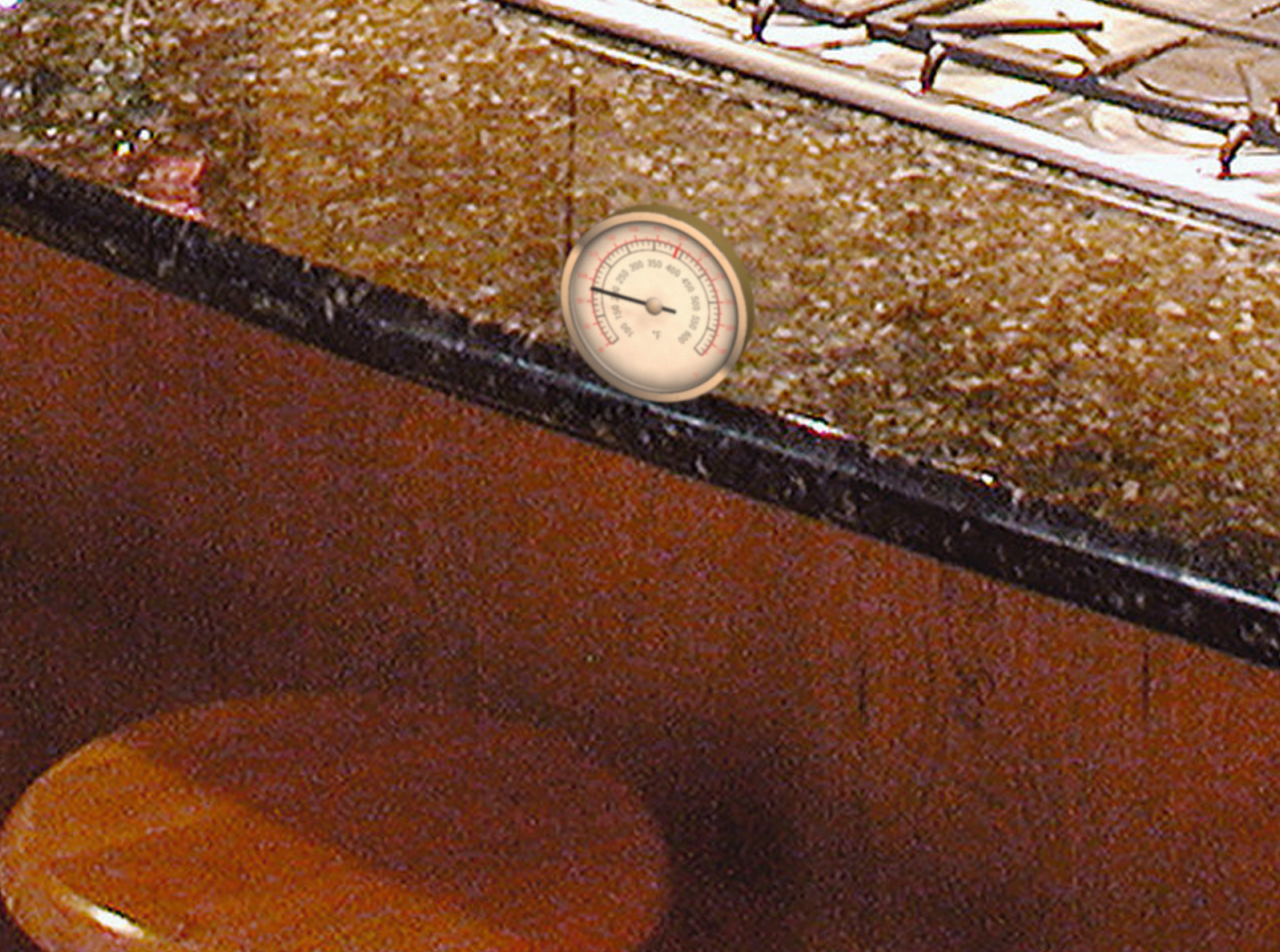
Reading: 200; °F
